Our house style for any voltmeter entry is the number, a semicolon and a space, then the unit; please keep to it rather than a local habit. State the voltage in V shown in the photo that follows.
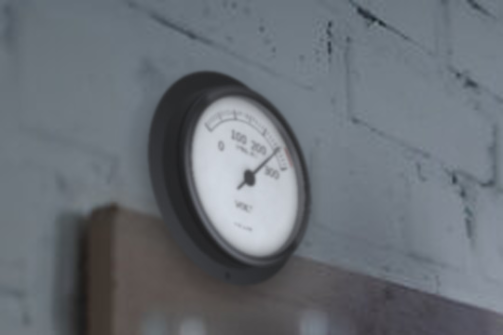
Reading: 250; V
